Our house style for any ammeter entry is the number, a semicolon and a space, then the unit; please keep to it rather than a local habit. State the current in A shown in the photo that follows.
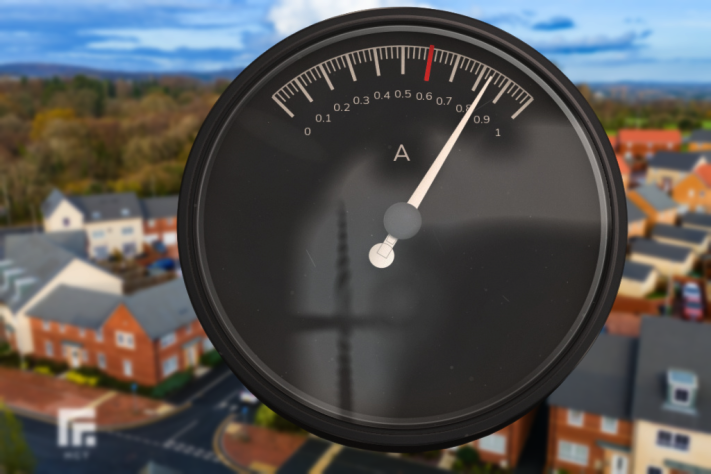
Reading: 0.84; A
